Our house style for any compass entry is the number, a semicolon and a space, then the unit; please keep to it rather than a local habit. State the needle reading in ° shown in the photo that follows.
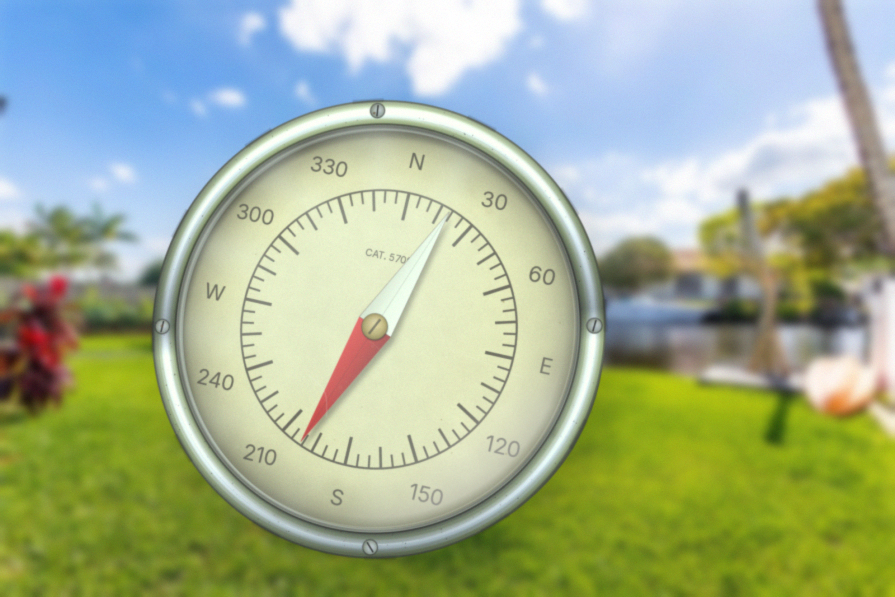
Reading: 200; °
